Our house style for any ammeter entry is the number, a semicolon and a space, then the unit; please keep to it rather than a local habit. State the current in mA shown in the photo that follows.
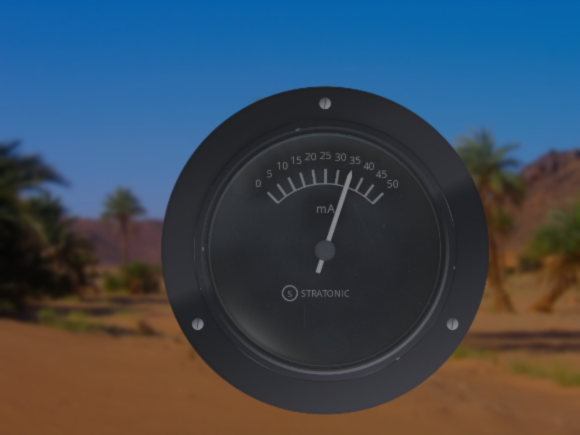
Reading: 35; mA
